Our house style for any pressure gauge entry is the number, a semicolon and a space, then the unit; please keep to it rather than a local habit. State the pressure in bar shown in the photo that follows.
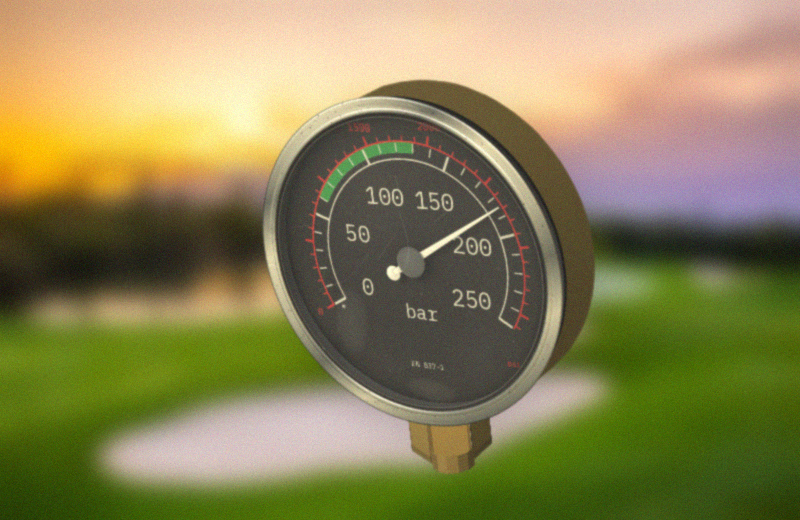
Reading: 185; bar
